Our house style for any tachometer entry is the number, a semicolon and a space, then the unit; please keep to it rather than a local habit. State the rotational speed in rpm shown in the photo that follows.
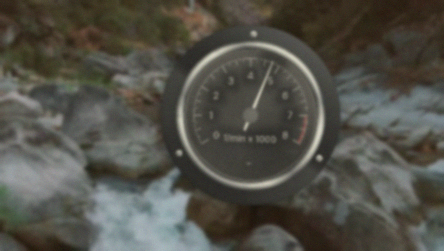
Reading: 4750; rpm
